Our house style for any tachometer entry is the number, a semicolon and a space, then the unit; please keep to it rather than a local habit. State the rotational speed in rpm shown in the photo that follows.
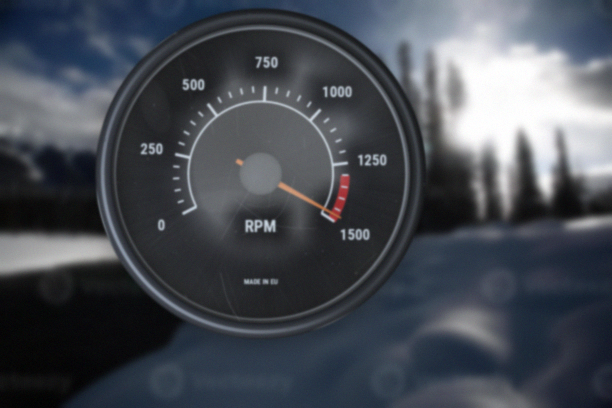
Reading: 1475; rpm
